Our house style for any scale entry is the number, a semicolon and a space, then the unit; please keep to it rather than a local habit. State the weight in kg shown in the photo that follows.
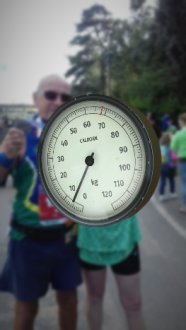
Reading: 5; kg
